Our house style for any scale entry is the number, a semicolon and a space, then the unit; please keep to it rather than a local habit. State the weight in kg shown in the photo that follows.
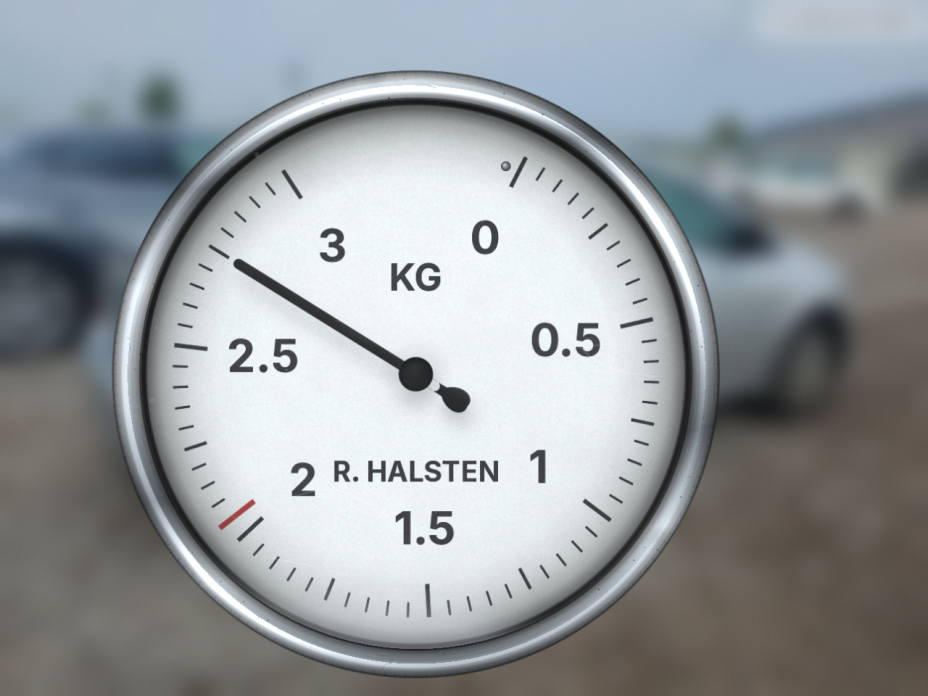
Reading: 2.75; kg
